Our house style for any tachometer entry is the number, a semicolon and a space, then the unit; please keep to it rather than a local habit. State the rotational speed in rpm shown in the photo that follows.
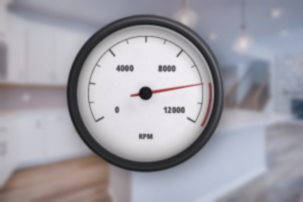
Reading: 10000; rpm
